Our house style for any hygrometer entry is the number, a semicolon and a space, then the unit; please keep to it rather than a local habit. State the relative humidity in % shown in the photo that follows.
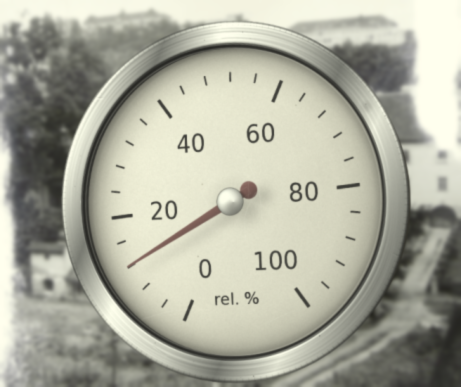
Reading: 12; %
